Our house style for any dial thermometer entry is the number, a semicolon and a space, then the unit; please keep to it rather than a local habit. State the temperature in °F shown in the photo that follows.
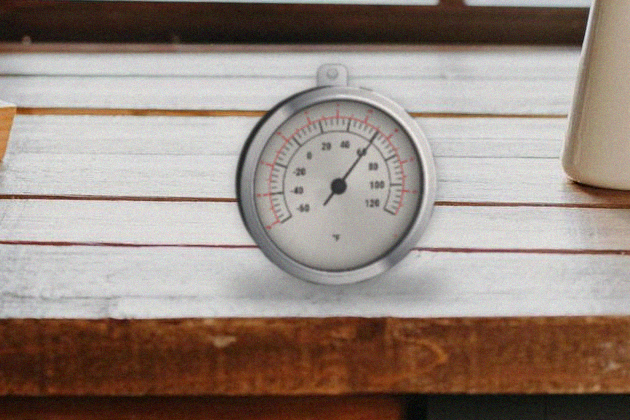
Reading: 60; °F
